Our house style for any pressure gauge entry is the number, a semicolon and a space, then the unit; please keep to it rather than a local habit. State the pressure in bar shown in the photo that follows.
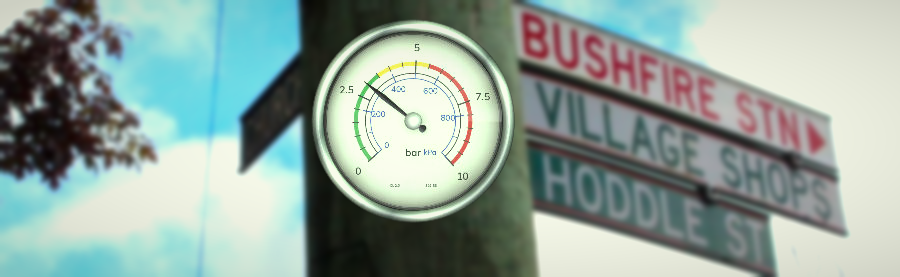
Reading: 3; bar
